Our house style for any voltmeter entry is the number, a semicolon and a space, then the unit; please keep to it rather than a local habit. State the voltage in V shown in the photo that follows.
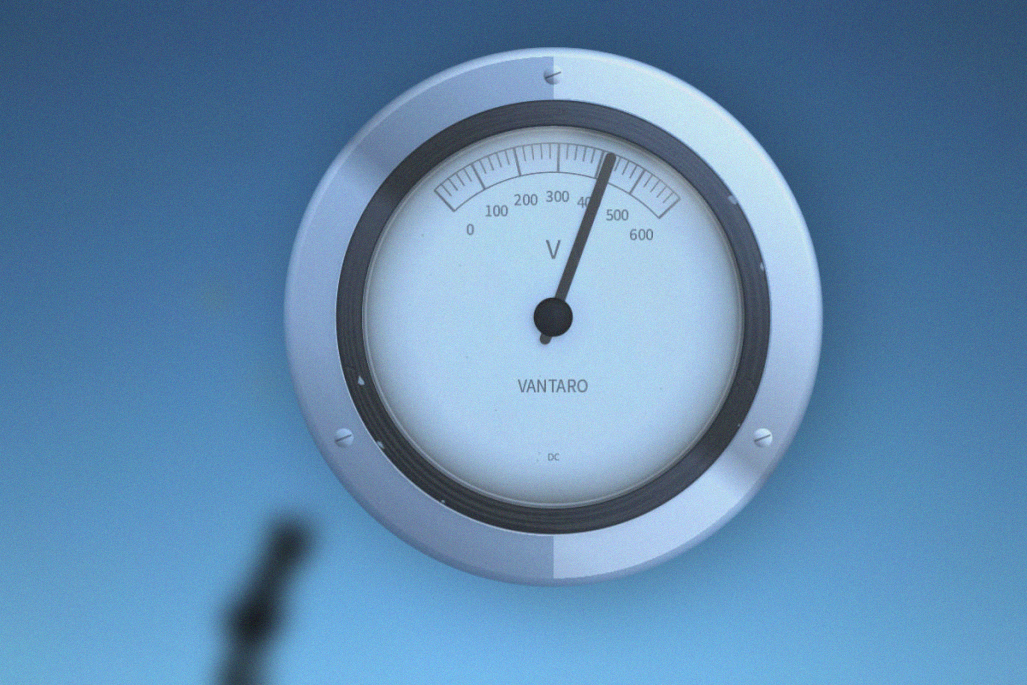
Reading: 420; V
